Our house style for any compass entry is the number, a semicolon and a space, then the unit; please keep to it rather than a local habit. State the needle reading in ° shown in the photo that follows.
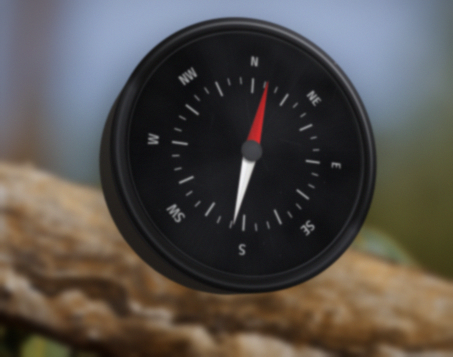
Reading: 10; °
